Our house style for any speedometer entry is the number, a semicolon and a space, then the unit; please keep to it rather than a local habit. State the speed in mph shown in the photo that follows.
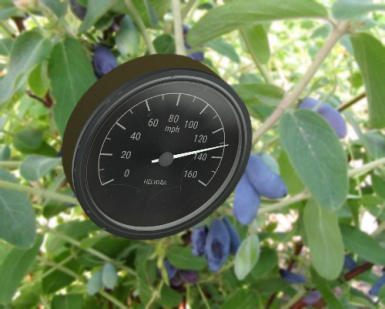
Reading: 130; mph
